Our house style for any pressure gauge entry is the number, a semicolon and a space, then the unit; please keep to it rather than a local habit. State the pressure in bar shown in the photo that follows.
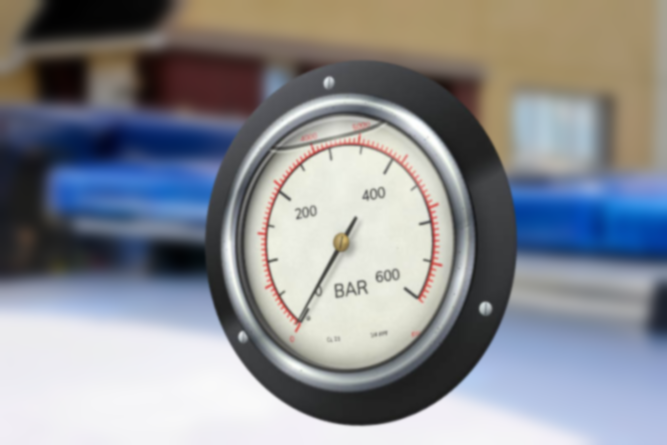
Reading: 0; bar
